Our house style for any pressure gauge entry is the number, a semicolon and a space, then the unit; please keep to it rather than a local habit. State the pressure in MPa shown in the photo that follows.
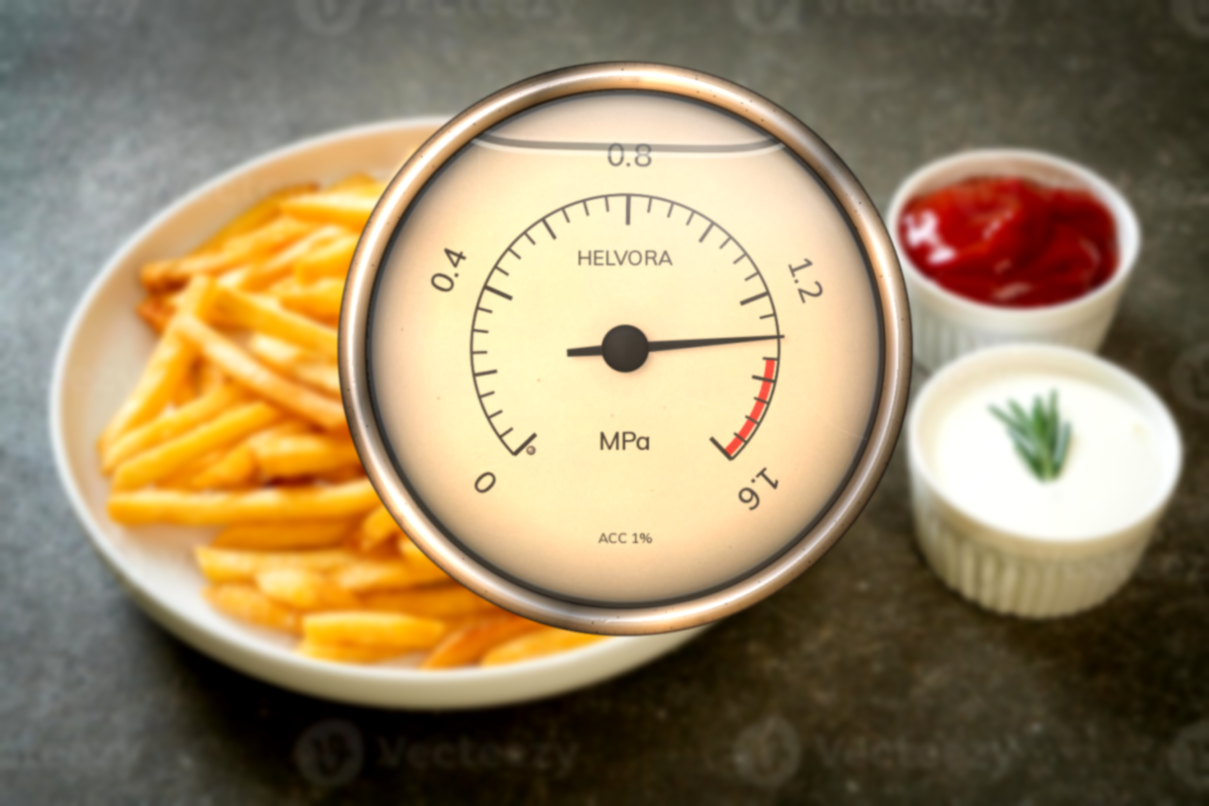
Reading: 1.3; MPa
